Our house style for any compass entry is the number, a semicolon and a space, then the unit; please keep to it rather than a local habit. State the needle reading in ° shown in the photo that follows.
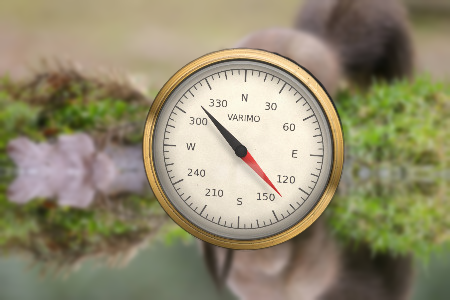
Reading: 135; °
